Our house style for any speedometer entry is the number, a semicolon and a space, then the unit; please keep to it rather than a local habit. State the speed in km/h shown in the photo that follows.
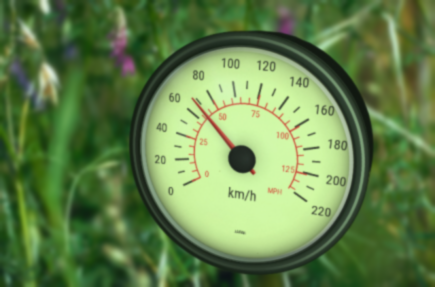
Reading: 70; km/h
